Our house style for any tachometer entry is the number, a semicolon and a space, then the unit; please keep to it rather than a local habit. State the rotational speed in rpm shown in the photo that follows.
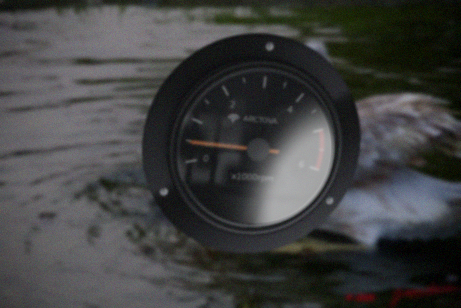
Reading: 500; rpm
